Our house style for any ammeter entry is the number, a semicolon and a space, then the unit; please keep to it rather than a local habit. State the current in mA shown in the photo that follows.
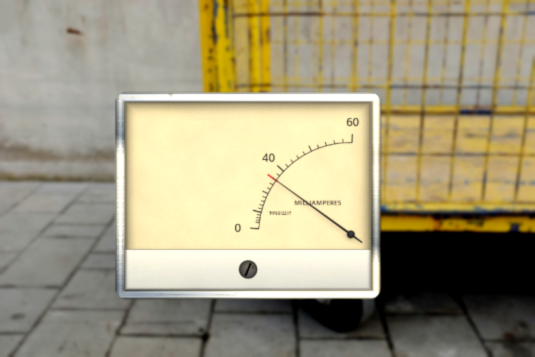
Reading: 36; mA
